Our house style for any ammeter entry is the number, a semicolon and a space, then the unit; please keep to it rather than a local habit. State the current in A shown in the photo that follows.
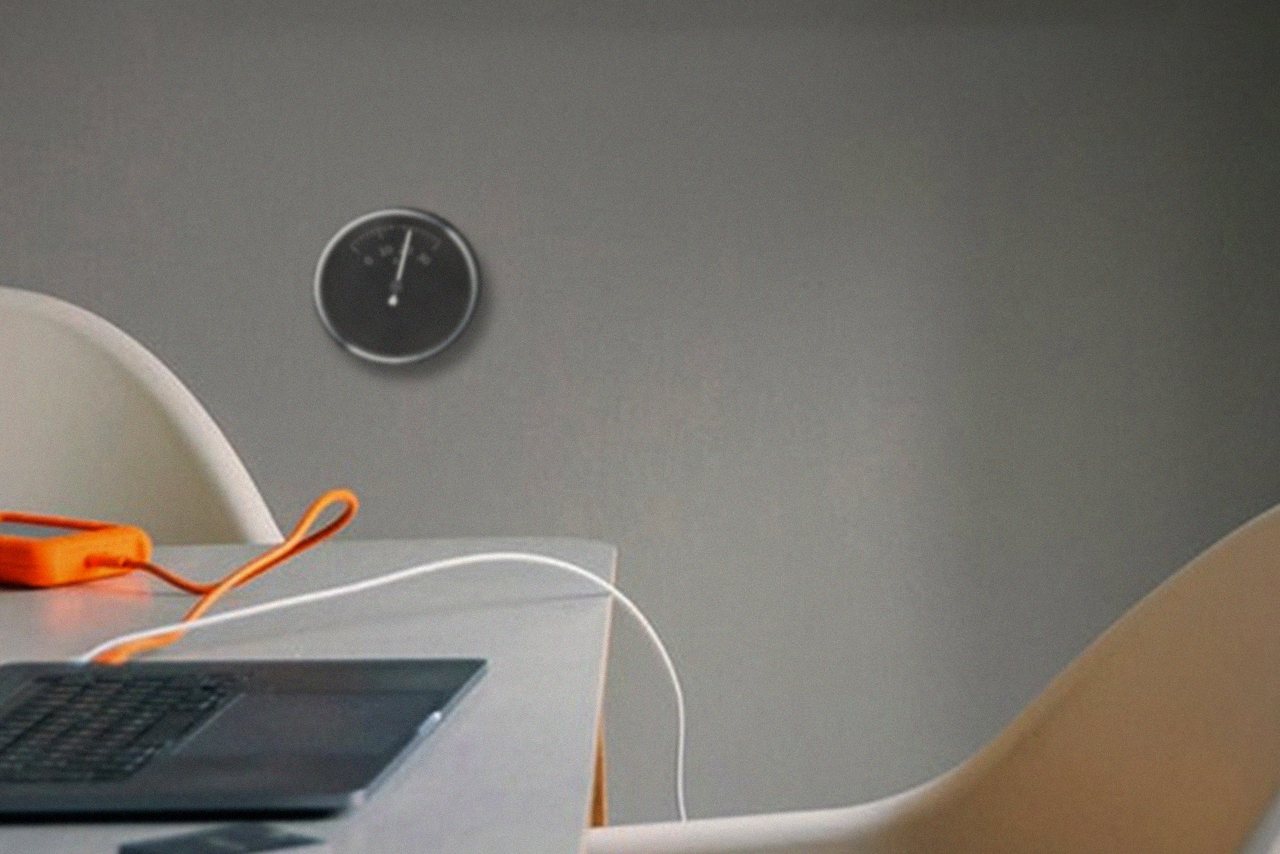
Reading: 20; A
